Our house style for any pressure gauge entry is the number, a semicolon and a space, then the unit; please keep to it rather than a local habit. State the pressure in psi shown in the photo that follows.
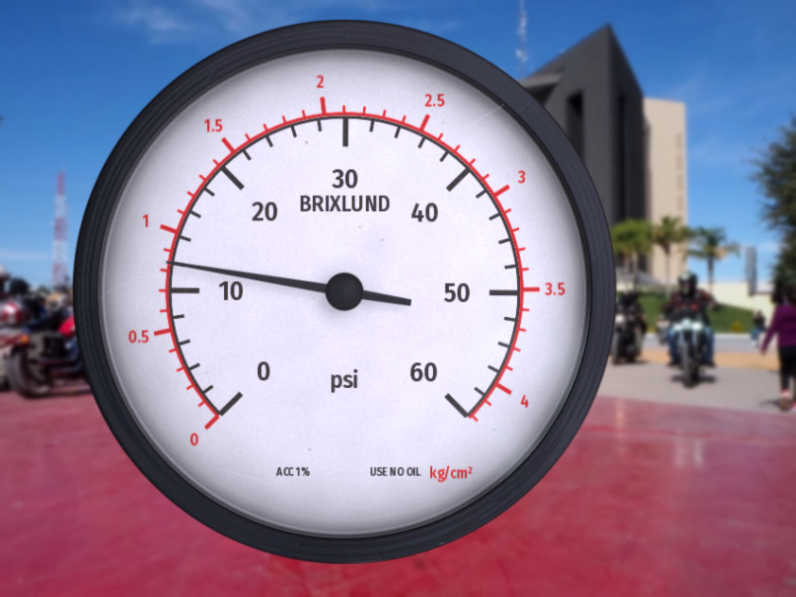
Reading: 12; psi
